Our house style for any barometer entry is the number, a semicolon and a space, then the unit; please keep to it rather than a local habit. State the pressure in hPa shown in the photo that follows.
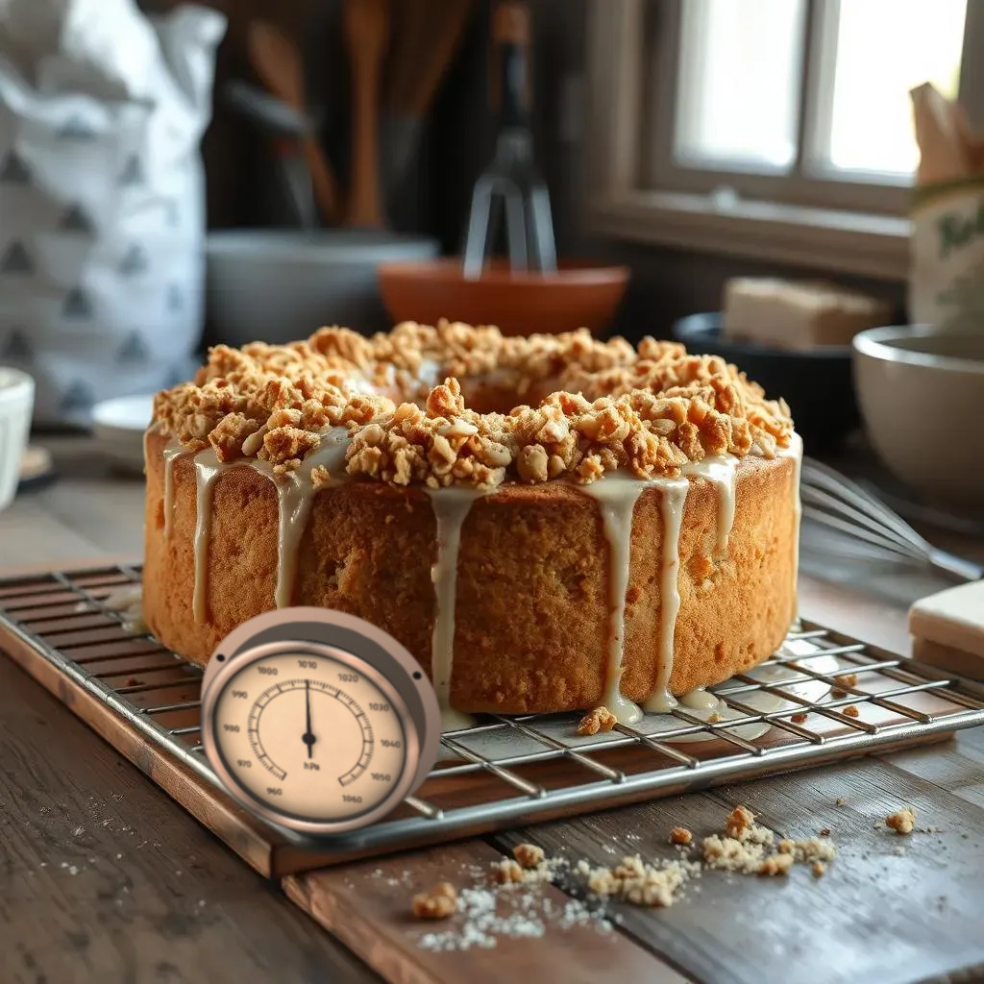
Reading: 1010; hPa
